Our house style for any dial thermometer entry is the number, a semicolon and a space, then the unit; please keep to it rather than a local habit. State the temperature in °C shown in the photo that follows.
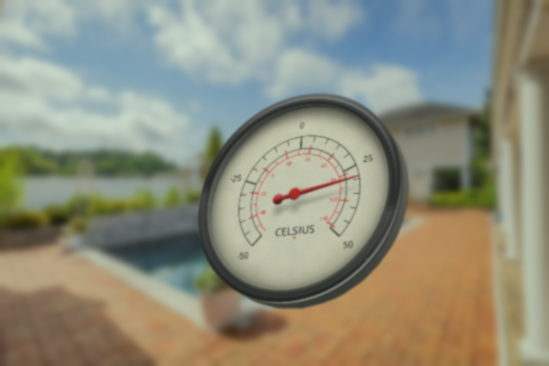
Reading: 30; °C
